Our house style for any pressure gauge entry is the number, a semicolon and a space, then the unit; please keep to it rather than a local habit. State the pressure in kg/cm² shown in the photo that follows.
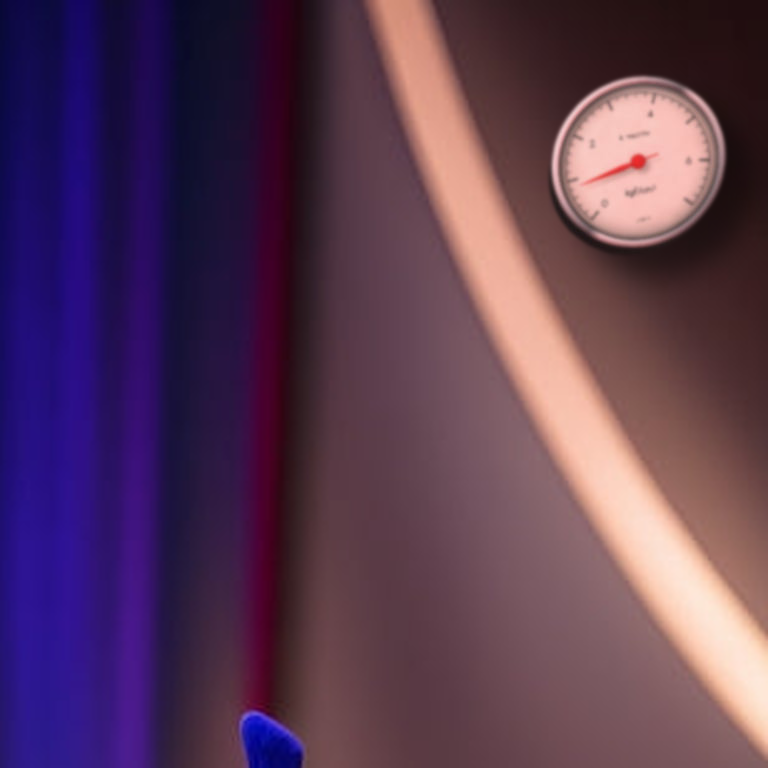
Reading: 0.8; kg/cm²
